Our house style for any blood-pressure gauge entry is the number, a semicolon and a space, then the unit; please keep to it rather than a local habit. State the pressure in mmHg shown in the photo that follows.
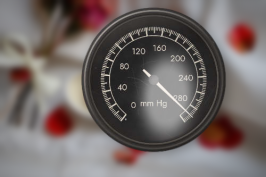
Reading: 290; mmHg
